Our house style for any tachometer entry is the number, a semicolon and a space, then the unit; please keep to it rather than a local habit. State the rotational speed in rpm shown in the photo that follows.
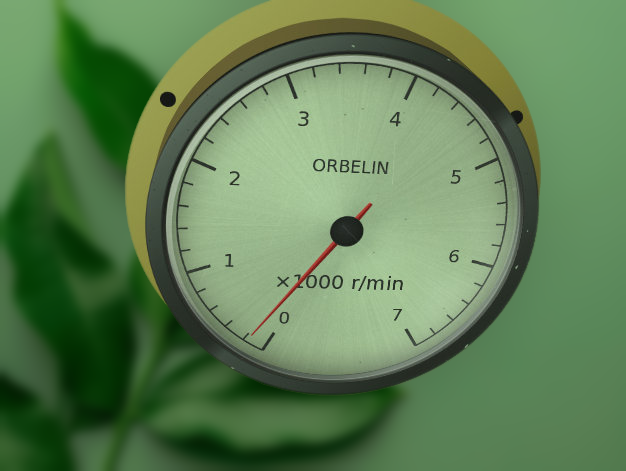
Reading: 200; rpm
